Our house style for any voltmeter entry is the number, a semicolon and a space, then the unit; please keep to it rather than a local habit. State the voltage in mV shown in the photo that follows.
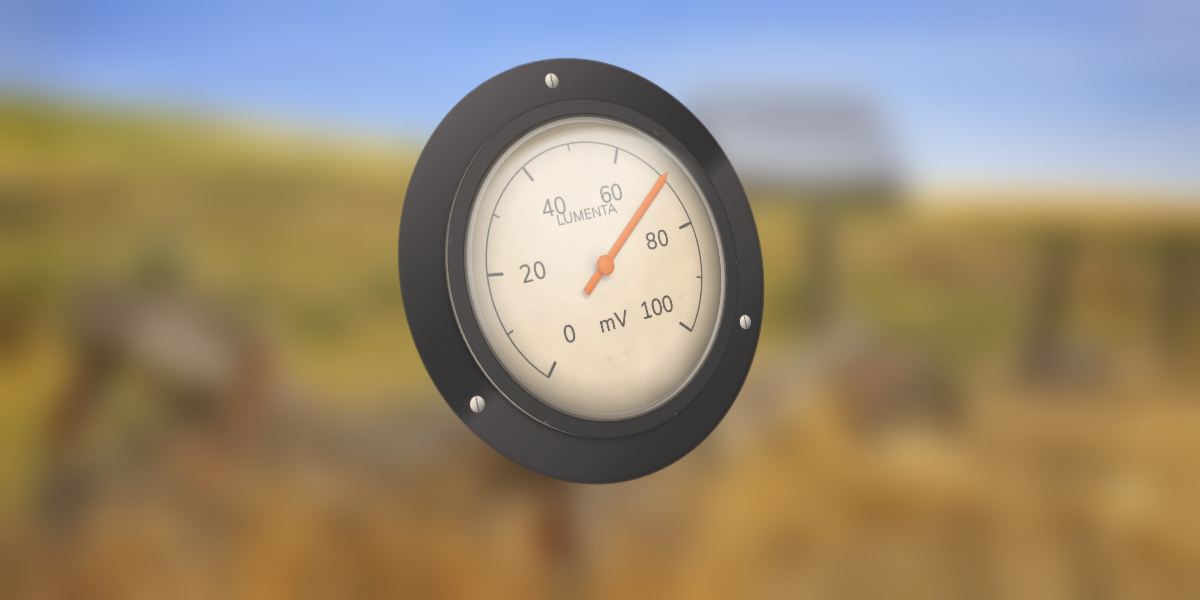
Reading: 70; mV
